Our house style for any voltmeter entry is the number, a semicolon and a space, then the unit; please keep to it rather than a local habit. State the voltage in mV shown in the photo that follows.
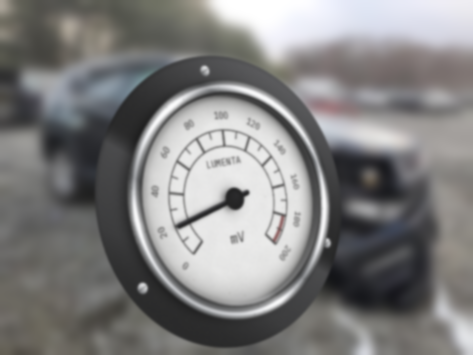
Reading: 20; mV
